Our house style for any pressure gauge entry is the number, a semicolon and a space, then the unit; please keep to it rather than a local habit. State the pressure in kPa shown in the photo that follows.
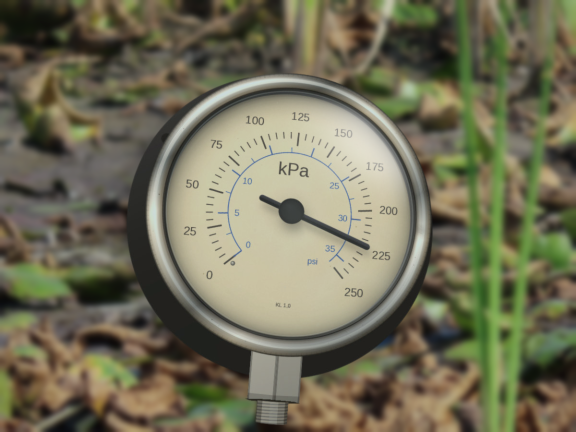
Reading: 225; kPa
